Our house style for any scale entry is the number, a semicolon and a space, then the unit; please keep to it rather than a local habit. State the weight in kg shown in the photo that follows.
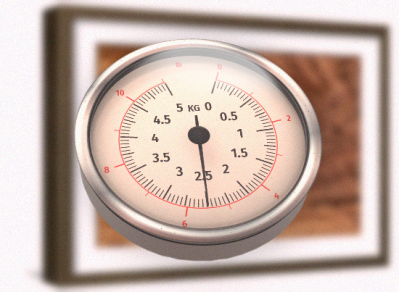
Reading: 2.5; kg
